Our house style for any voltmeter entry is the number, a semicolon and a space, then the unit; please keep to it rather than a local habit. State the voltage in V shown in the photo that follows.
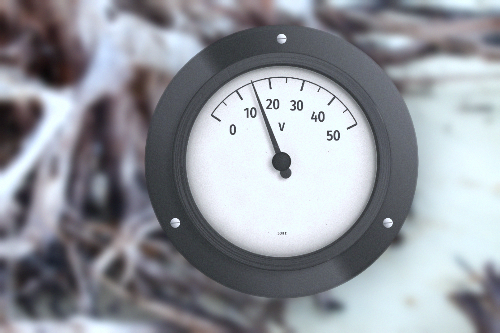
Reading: 15; V
